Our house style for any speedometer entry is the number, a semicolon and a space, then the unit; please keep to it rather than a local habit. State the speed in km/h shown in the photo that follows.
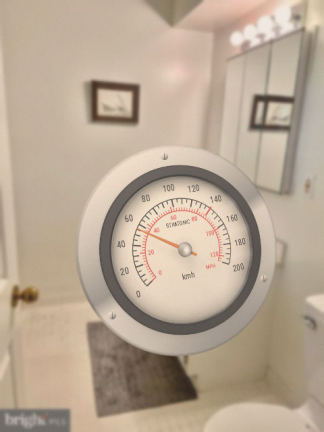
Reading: 55; km/h
